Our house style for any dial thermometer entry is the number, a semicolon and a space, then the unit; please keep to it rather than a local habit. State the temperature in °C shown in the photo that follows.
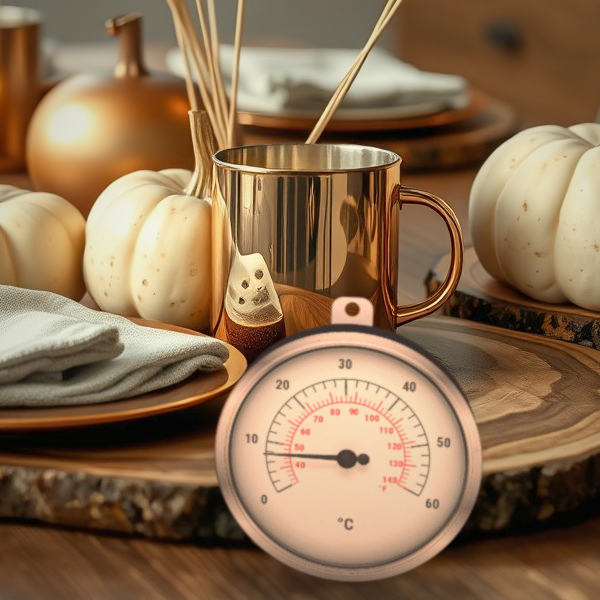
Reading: 8; °C
